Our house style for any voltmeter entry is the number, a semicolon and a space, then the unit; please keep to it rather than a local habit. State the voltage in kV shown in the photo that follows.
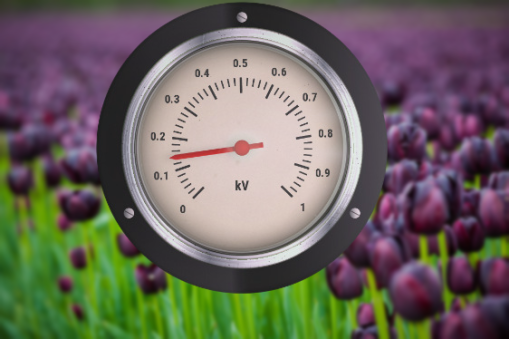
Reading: 0.14; kV
